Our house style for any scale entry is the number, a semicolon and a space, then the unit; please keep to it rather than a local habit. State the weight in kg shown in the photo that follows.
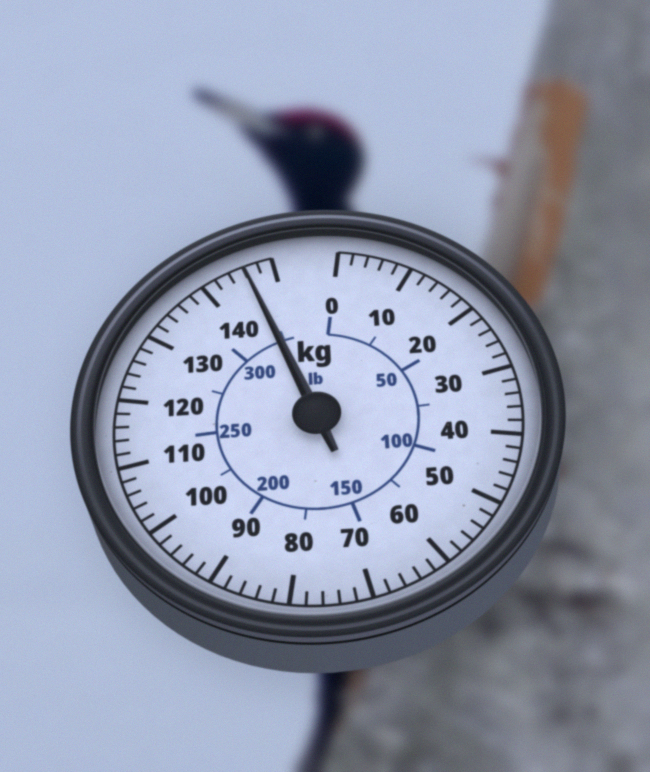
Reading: 146; kg
